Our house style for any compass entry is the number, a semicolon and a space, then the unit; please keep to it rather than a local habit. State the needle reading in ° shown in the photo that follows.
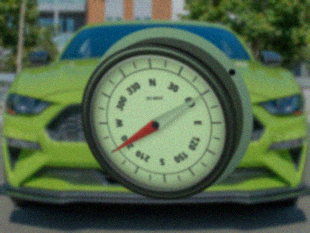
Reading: 240; °
